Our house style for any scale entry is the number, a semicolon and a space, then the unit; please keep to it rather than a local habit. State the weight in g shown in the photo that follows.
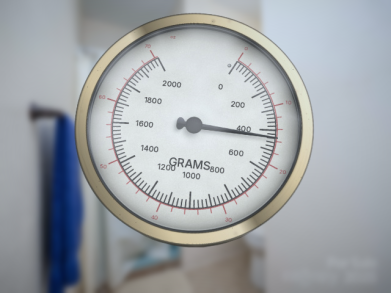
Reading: 440; g
